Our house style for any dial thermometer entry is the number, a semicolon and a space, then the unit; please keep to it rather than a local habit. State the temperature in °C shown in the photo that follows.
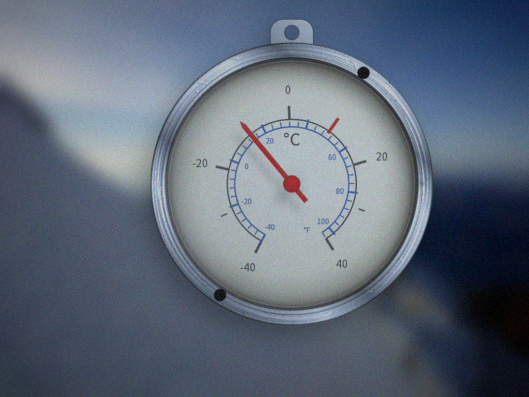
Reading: -10; °C
